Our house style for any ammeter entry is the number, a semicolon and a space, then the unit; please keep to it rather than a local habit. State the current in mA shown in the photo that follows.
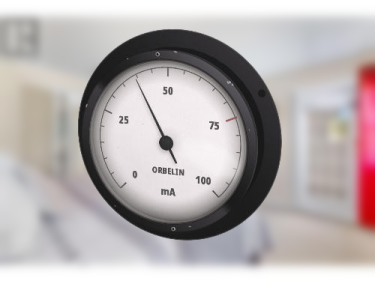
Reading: 40; mA
